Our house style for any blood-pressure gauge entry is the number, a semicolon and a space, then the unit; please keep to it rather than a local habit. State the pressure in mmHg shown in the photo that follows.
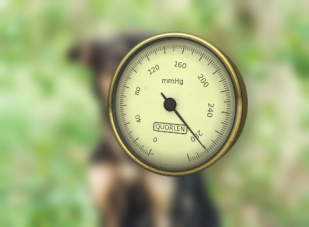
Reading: 280; mmHg
